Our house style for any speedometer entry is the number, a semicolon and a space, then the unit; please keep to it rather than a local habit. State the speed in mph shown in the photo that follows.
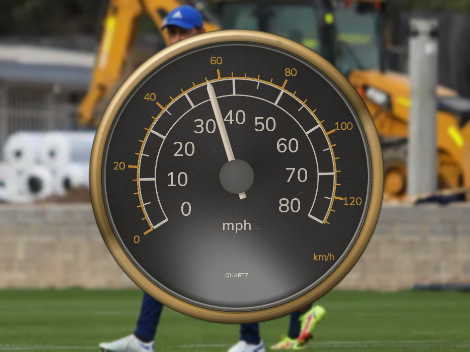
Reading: 35; mph
